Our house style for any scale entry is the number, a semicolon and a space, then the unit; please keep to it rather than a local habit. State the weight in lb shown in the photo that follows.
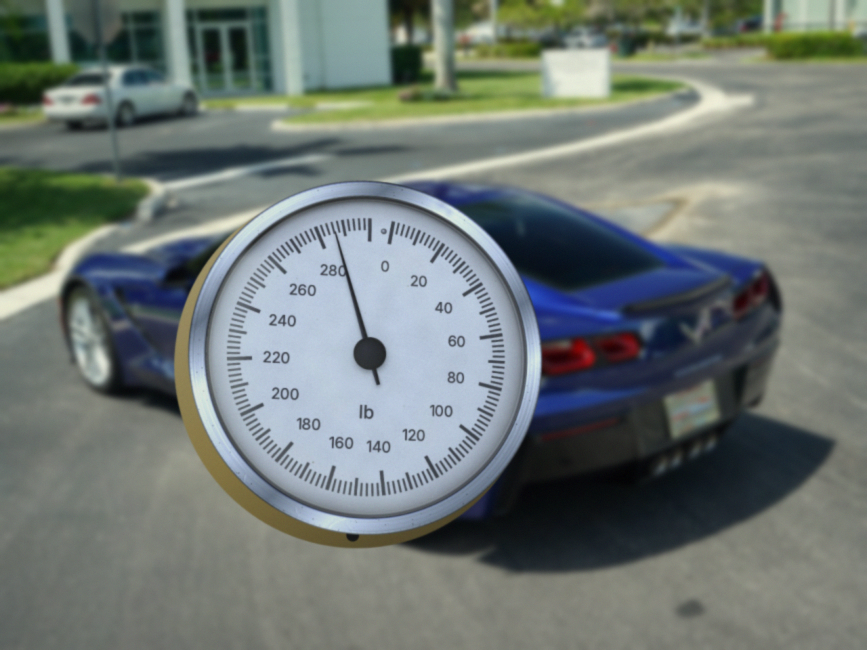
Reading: 286; lb
